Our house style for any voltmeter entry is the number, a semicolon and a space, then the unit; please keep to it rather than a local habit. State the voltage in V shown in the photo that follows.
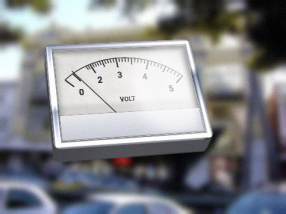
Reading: 1; V
